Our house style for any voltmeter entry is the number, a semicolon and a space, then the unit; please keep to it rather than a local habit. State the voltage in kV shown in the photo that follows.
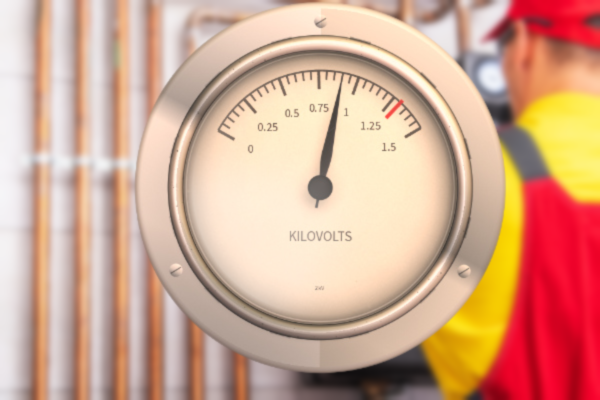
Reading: 0.9; kV
